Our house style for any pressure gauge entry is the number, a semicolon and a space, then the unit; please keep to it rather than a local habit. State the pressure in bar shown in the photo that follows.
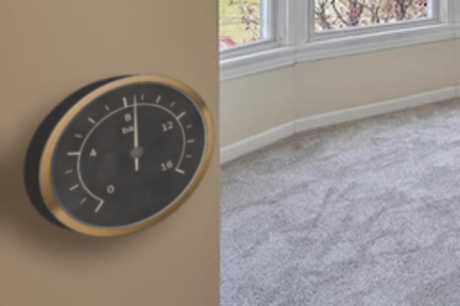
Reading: 8.5; bar
